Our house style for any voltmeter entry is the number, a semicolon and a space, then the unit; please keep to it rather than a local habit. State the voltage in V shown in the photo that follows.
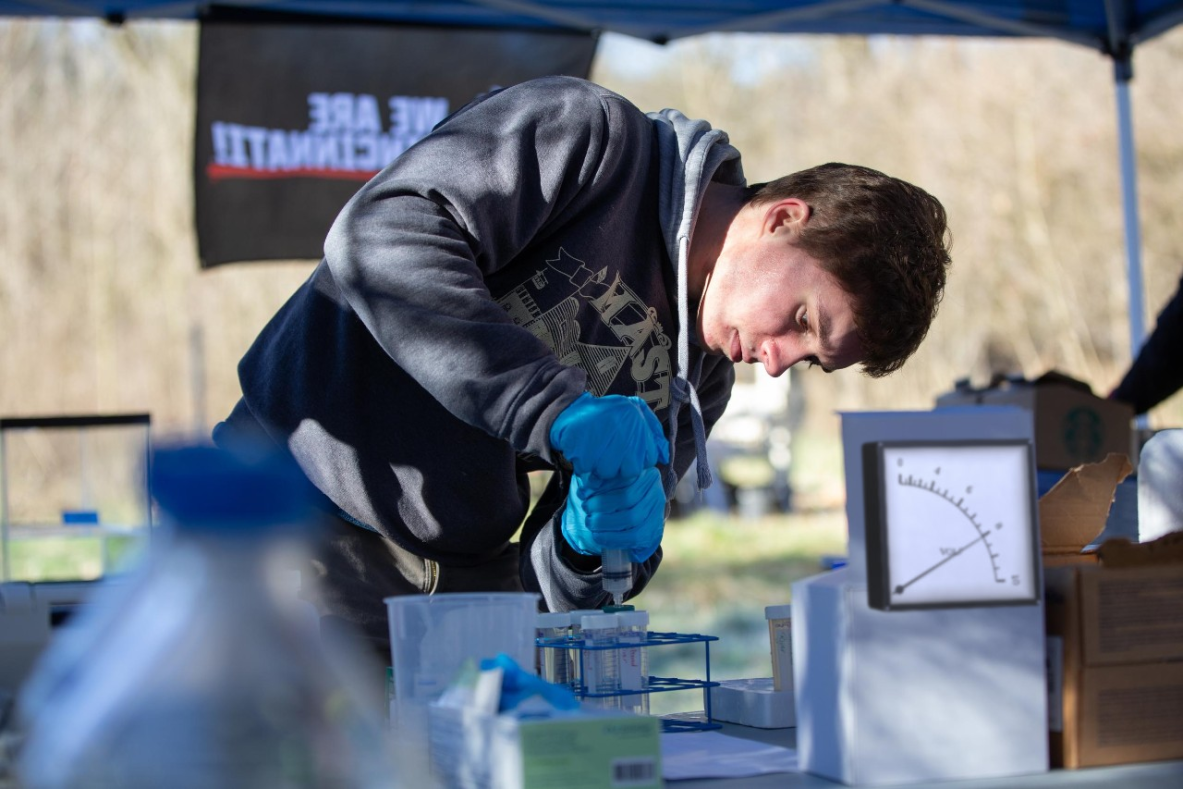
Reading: 8; V
